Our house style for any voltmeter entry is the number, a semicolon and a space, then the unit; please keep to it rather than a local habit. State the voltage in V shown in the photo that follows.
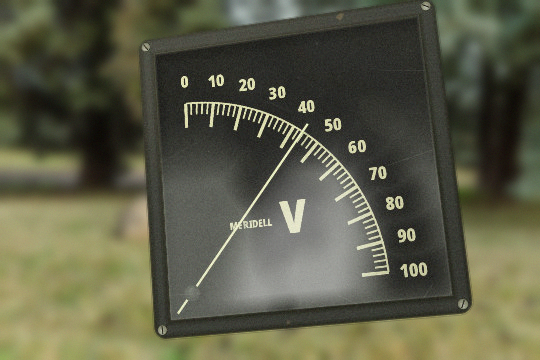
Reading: 44; V
